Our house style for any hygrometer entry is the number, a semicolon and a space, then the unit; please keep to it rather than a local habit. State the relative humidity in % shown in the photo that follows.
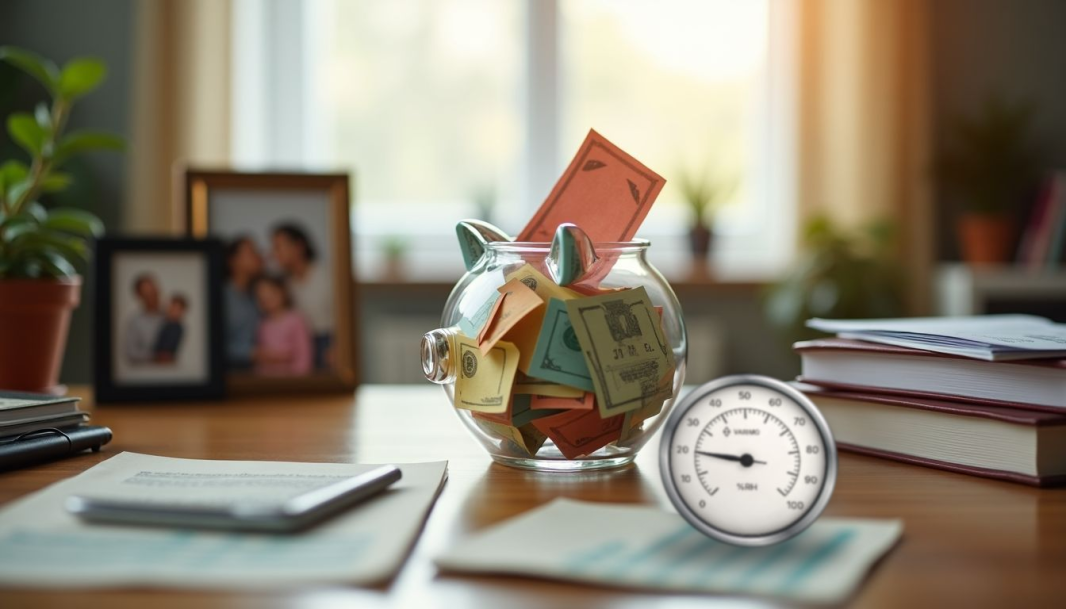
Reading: 20; %
